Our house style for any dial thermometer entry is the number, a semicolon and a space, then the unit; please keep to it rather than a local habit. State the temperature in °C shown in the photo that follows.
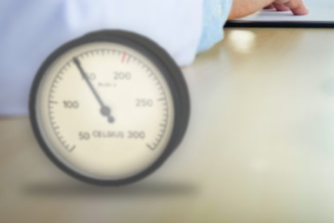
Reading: 150; °C
